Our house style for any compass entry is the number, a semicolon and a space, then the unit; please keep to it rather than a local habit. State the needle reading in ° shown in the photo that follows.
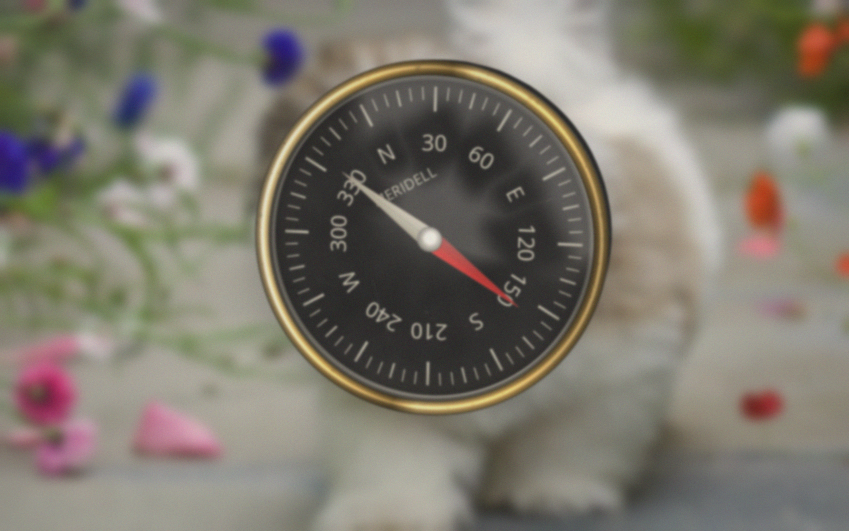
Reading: 155; °
